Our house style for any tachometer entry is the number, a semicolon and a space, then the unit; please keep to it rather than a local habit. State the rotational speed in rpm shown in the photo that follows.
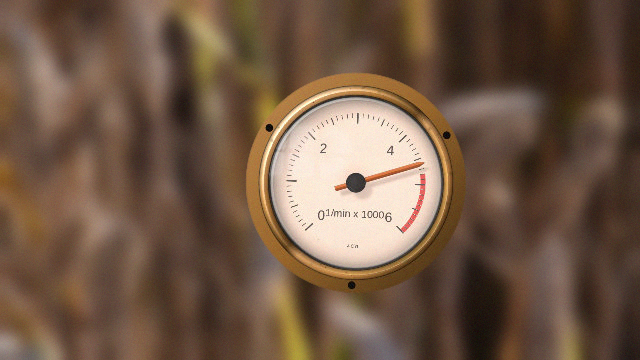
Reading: 4600; rpm
